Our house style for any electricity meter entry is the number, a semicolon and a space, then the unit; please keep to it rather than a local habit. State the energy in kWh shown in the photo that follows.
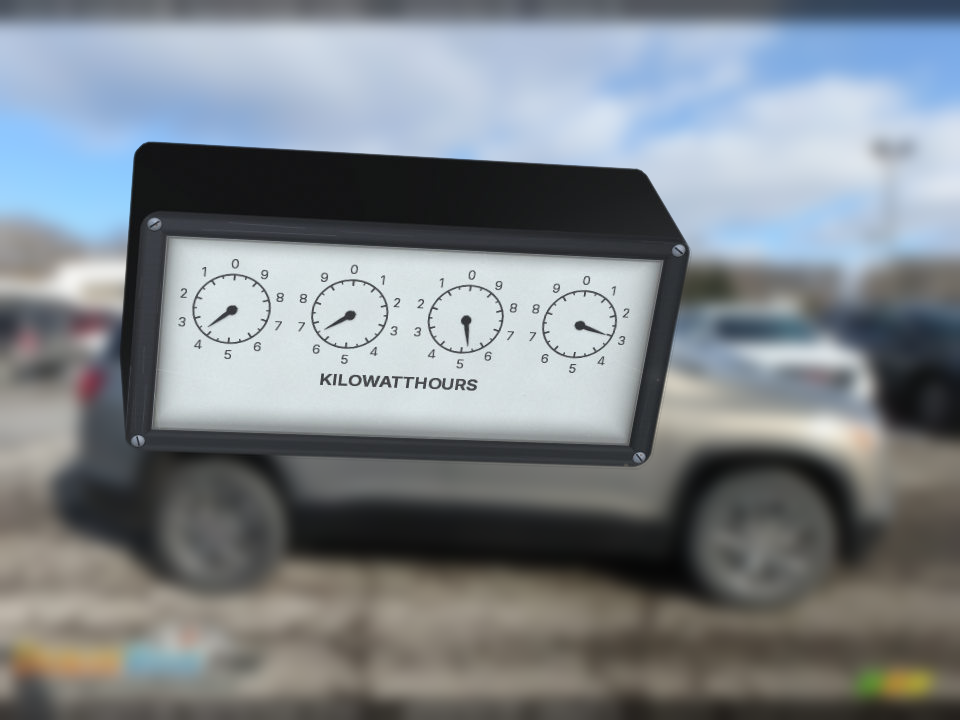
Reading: 3653; kWh
